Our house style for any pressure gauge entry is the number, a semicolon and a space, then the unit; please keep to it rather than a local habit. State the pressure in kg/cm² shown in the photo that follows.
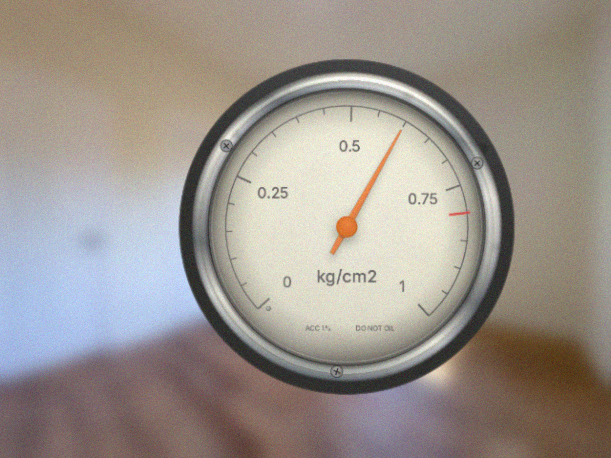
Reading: 0.6; kg/cm²
